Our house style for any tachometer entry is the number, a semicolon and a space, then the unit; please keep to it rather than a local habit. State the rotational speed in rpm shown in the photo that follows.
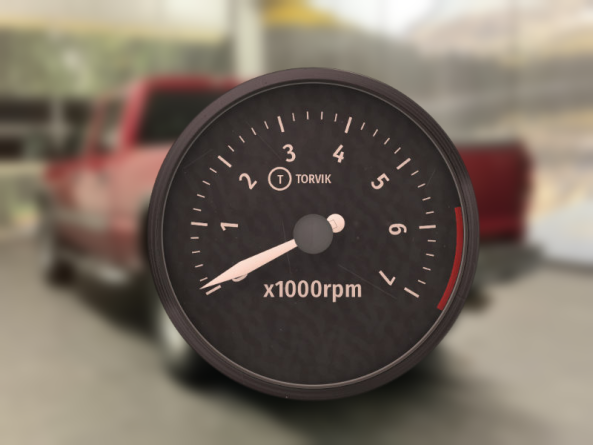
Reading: 100; rpm
